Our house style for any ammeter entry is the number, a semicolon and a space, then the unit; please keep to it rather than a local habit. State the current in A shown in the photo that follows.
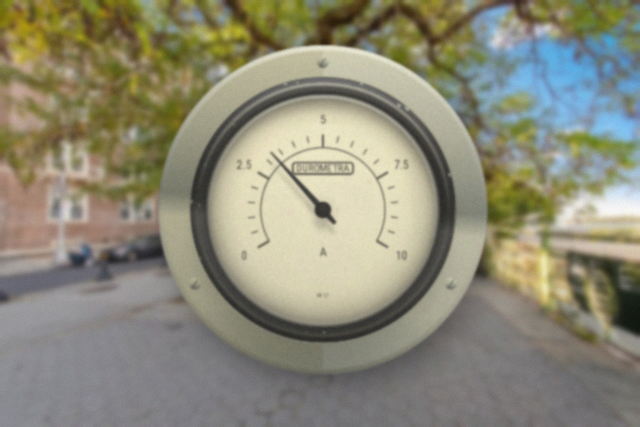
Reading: 3.25; A
